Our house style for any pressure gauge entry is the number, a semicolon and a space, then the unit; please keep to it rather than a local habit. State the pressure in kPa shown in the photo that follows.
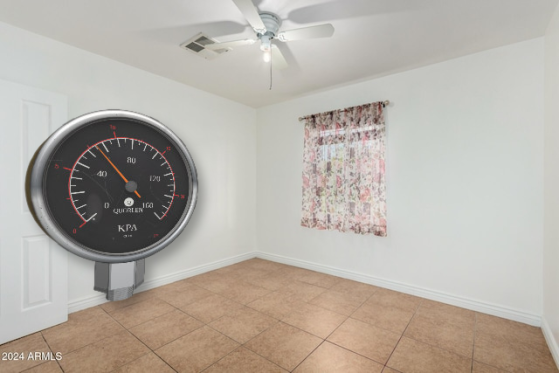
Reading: 55; kPa
